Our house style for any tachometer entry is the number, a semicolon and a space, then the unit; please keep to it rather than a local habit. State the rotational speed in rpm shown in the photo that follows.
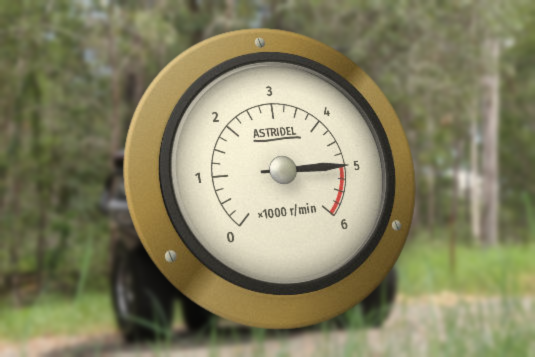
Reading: 5000; rpm
